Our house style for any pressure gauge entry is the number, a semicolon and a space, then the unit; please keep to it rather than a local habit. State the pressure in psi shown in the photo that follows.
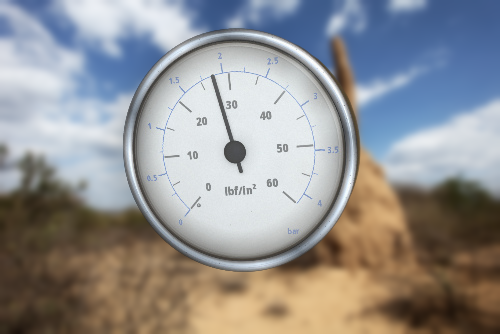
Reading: 27.5; psi
